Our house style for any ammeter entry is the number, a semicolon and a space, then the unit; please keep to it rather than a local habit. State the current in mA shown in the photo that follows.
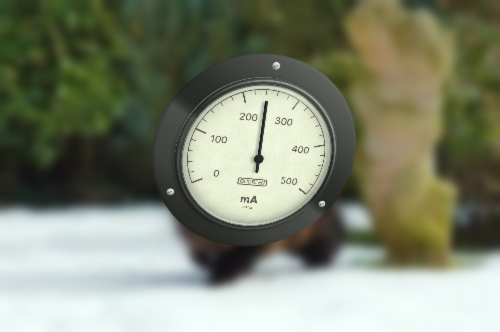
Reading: 240; mA
